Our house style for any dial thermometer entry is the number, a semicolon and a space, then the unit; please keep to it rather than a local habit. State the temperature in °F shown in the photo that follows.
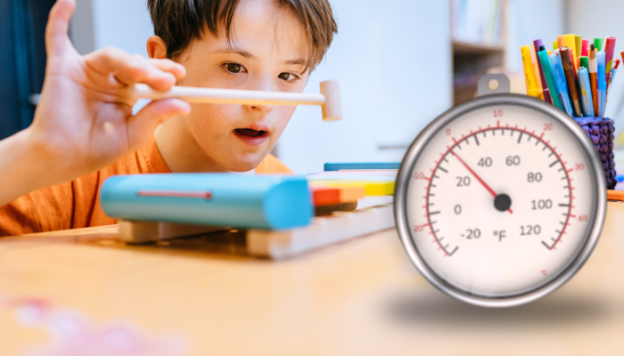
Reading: 28; °F
